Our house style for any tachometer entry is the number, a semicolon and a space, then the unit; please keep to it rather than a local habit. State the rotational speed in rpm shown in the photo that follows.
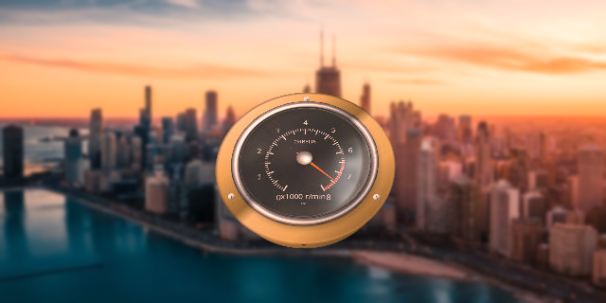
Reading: 7500; rpm
